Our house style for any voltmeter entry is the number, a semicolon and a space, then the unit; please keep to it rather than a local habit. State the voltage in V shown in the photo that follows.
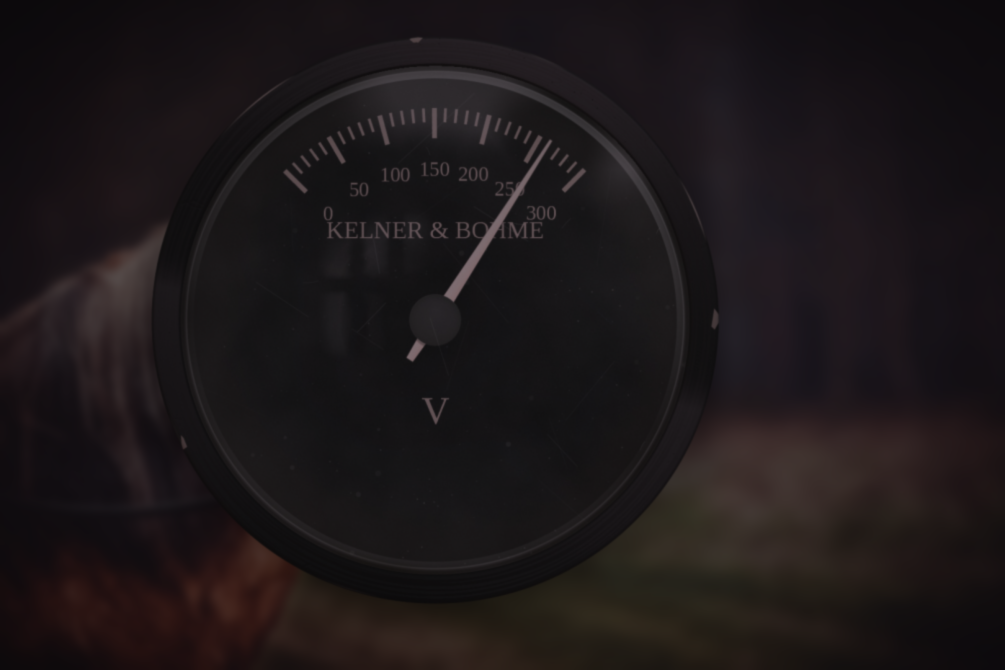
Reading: 260; V
